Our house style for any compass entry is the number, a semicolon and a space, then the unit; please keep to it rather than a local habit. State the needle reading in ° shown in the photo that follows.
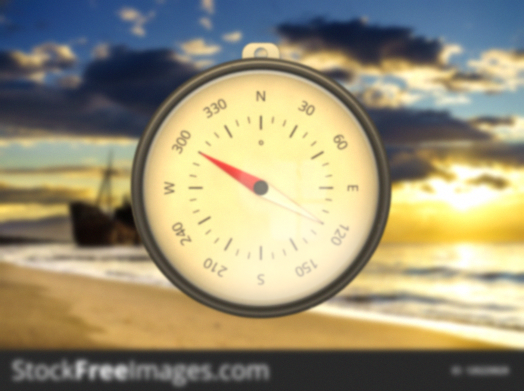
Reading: 300; °
